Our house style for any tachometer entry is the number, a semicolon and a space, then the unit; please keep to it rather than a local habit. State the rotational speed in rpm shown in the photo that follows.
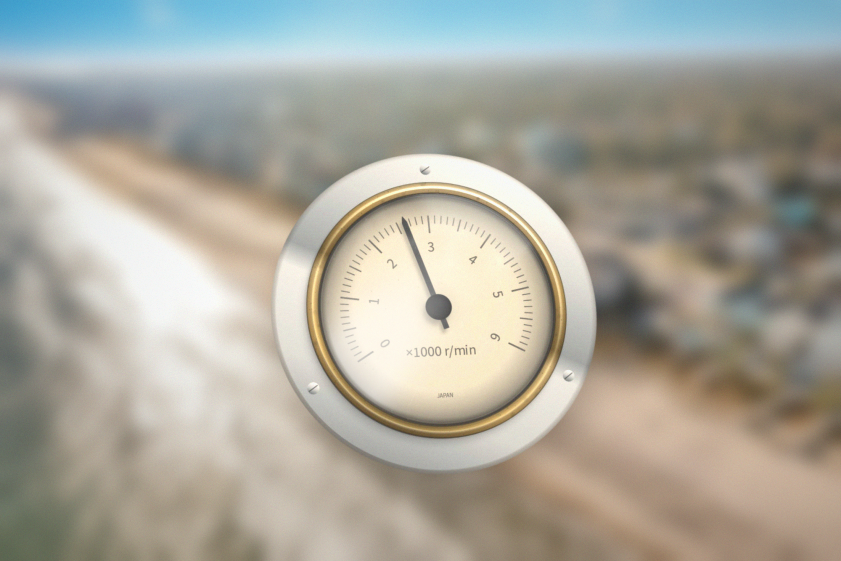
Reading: 2600; rpm
